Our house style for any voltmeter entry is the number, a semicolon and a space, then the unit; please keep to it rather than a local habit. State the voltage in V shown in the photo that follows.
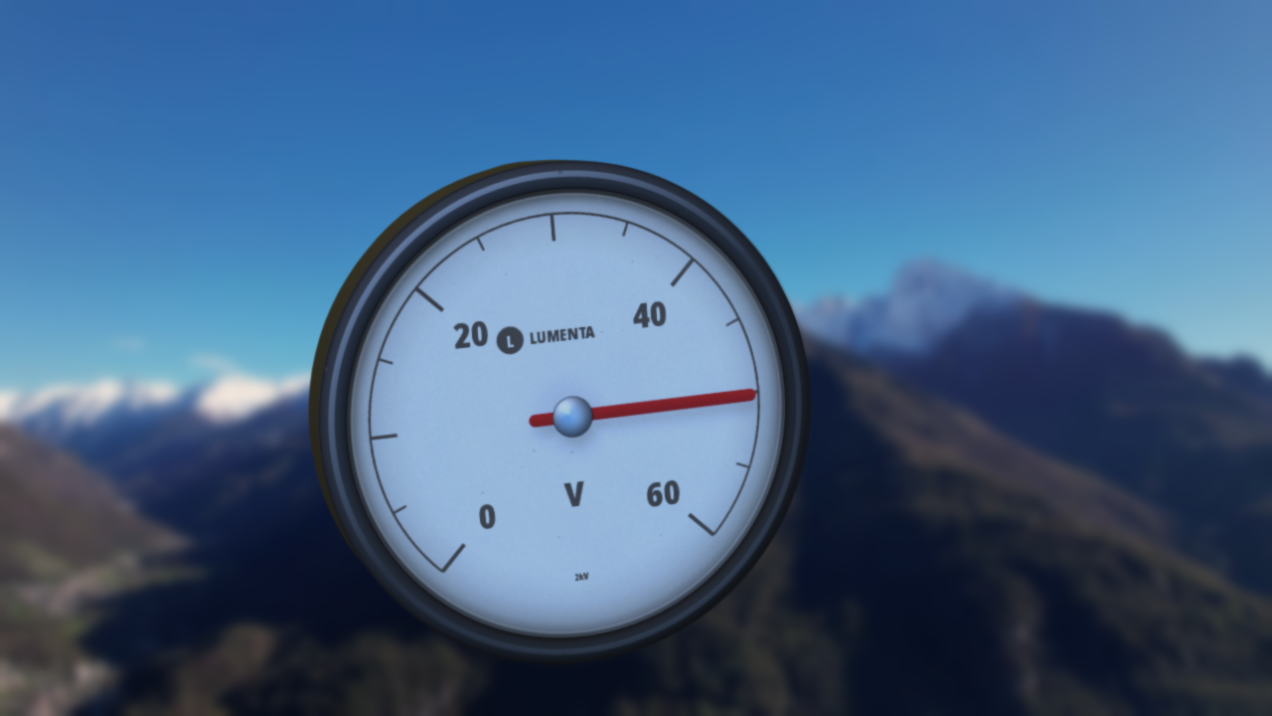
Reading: 50; V
